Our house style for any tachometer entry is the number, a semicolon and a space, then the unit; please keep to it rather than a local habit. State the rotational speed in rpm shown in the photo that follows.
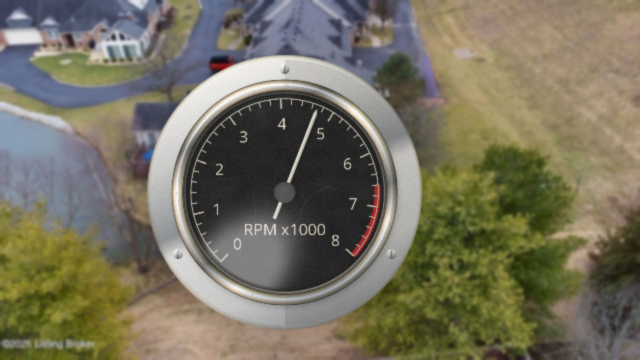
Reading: 4700; rpm
